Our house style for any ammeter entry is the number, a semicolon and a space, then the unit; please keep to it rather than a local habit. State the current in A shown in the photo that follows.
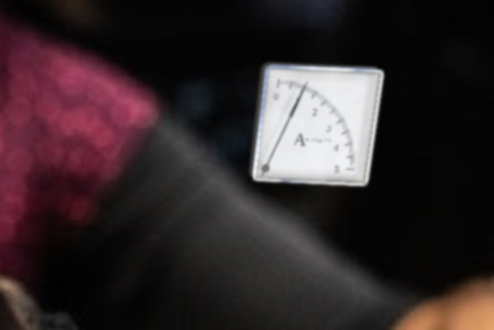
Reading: 1; A
